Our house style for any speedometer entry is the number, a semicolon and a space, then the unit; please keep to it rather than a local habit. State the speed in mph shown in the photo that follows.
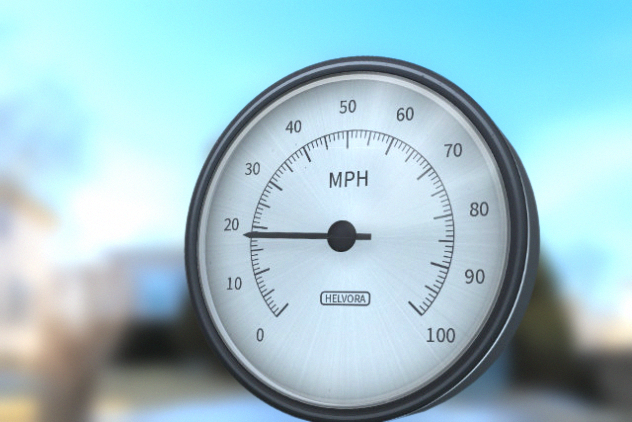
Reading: 18; mph
